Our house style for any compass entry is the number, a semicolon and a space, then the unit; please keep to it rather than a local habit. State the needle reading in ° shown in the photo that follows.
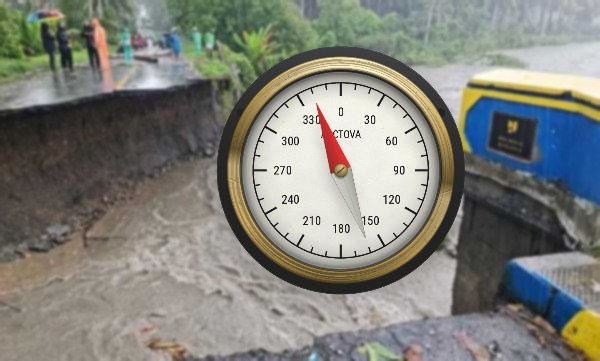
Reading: 340; °
